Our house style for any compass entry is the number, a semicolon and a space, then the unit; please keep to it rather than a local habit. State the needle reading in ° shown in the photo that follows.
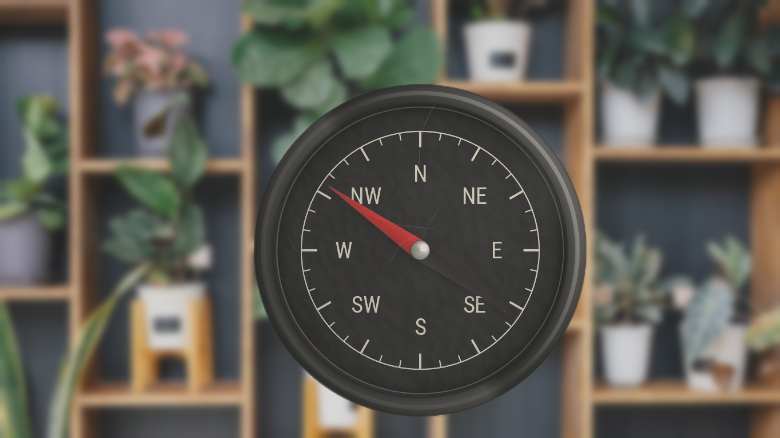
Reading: 305; °
